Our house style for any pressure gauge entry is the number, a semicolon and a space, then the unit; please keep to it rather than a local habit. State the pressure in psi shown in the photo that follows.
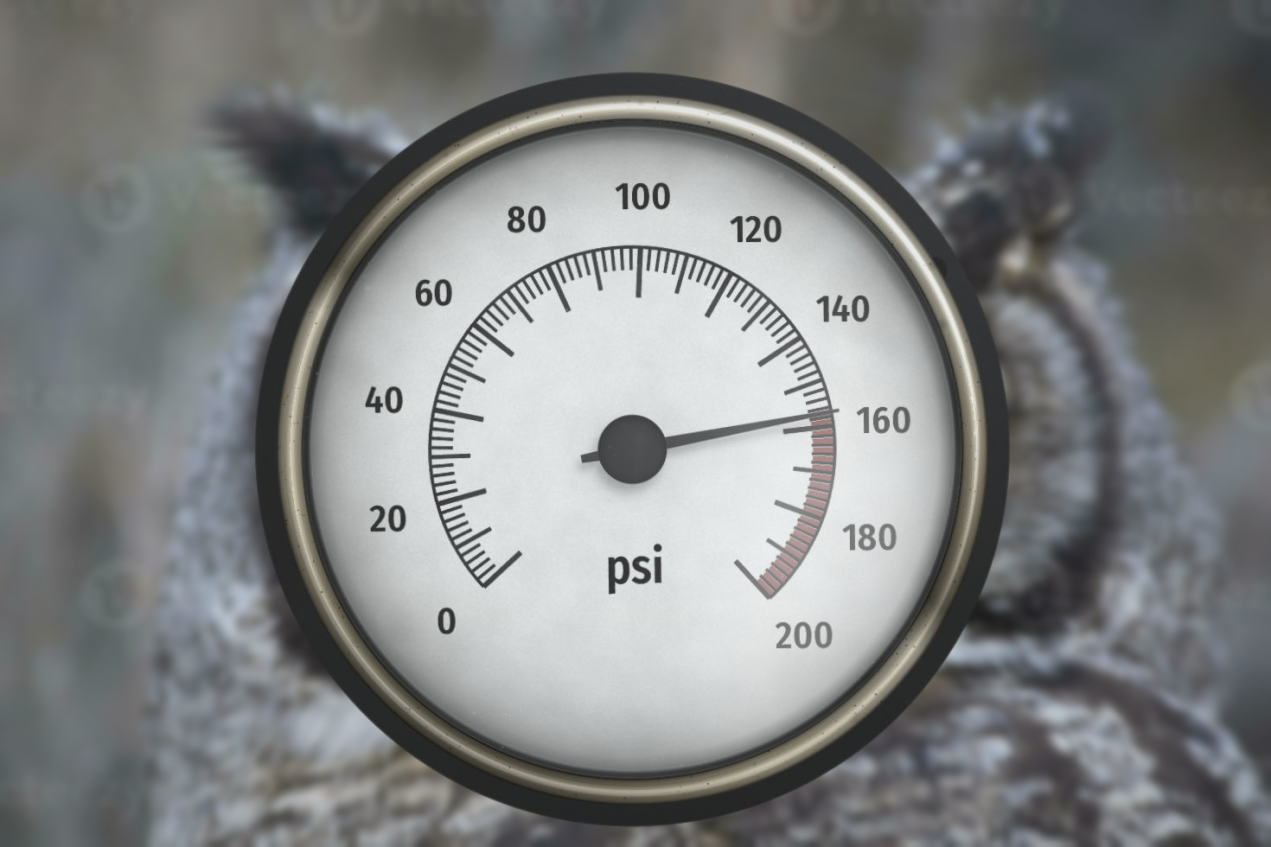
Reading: 157; psi
